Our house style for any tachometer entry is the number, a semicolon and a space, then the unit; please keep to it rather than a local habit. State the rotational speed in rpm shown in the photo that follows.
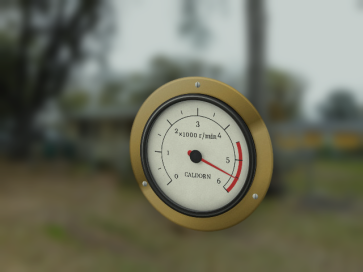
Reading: 5500; rpm
